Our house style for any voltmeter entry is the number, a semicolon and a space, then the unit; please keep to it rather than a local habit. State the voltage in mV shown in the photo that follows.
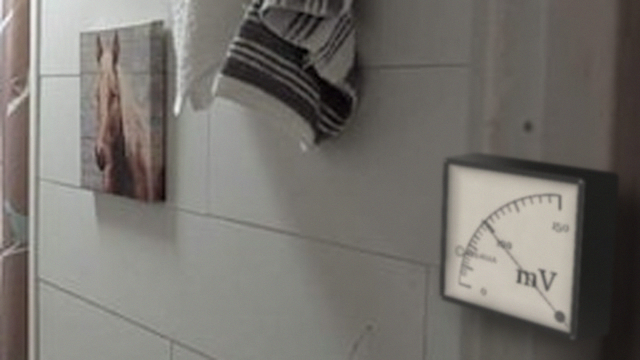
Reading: 100; mV
